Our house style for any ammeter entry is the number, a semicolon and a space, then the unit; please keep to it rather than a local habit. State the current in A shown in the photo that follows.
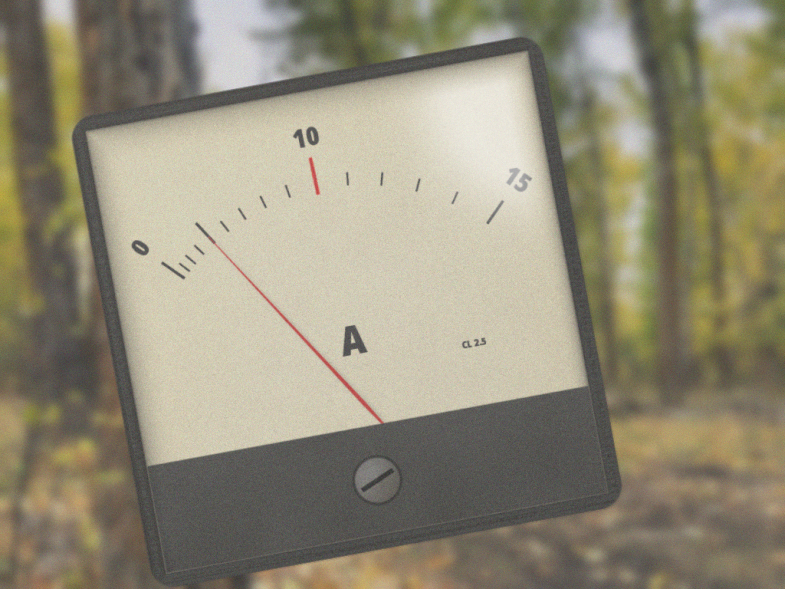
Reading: 5; A
